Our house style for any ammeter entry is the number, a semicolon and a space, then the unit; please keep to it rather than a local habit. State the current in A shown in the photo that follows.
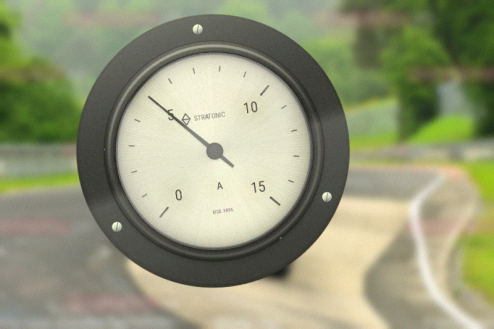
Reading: 5; A
